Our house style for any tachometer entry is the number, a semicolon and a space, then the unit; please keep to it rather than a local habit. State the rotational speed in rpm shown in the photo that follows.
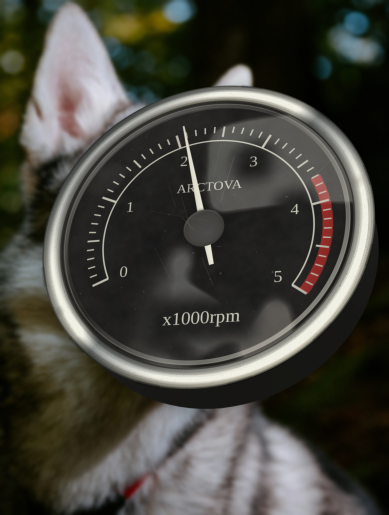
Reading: 2100; rpm
